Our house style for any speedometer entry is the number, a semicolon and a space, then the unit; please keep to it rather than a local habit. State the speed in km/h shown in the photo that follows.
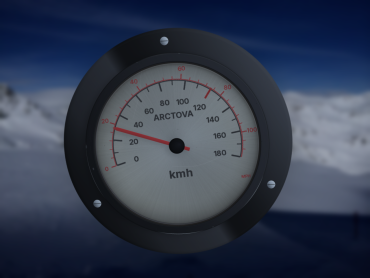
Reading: 30; km/h
